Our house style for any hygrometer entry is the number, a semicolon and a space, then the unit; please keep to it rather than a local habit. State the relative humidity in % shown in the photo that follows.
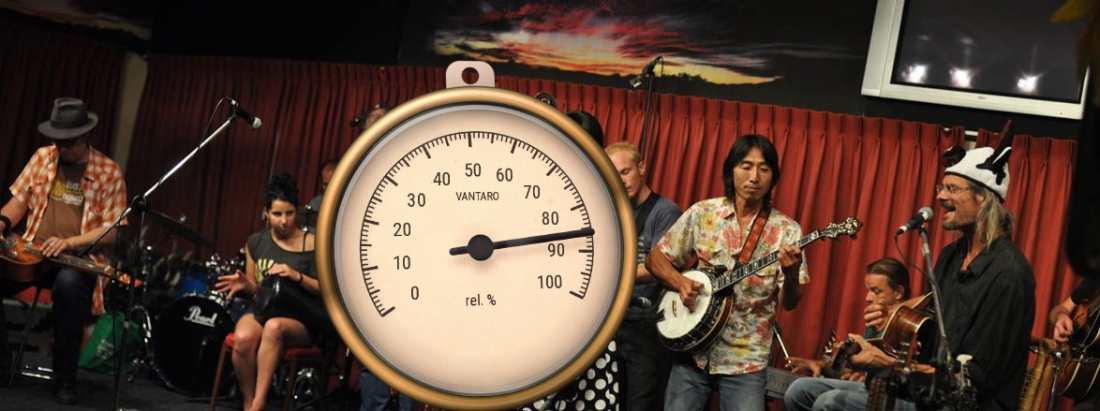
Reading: 86; %
